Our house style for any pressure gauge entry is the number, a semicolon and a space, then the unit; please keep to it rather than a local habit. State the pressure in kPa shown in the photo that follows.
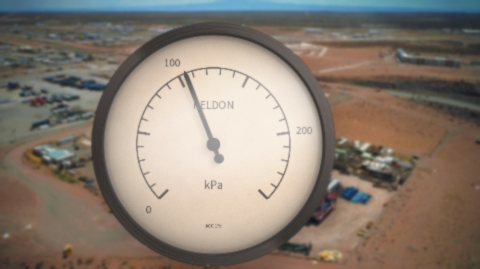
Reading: 105; kPa
